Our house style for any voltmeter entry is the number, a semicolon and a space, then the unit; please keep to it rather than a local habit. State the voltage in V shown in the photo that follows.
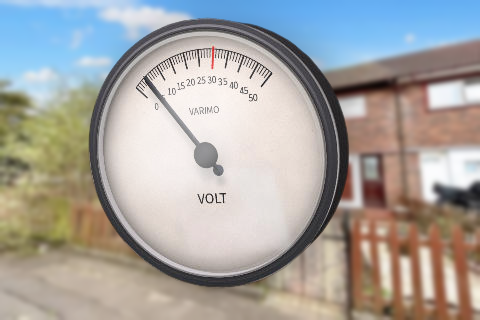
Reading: 5; V
